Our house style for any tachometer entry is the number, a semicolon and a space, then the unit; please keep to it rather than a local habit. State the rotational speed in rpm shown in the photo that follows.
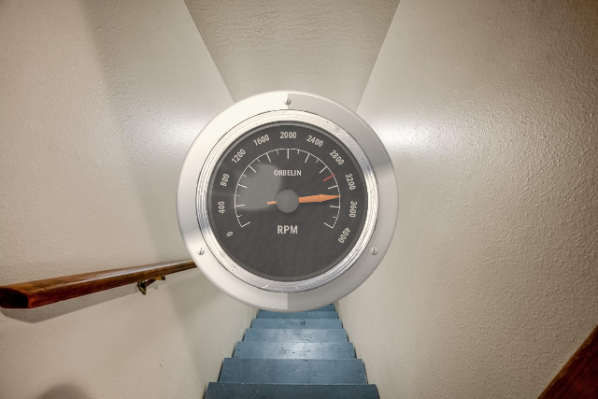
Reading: 3400; rpm
